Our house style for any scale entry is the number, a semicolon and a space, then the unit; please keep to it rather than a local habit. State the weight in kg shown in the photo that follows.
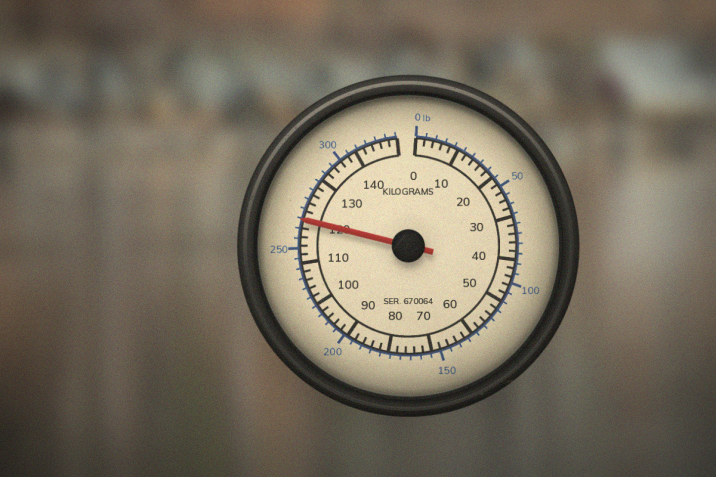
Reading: 120; kg
